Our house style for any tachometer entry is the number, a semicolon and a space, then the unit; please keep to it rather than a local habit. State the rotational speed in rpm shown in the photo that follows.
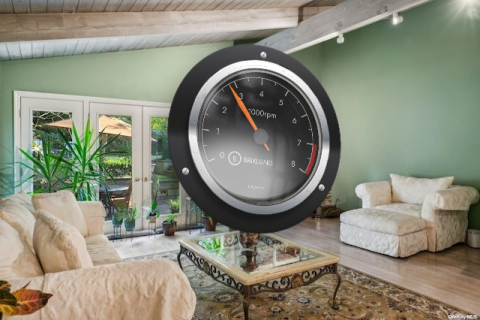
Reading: 2750; rpm
